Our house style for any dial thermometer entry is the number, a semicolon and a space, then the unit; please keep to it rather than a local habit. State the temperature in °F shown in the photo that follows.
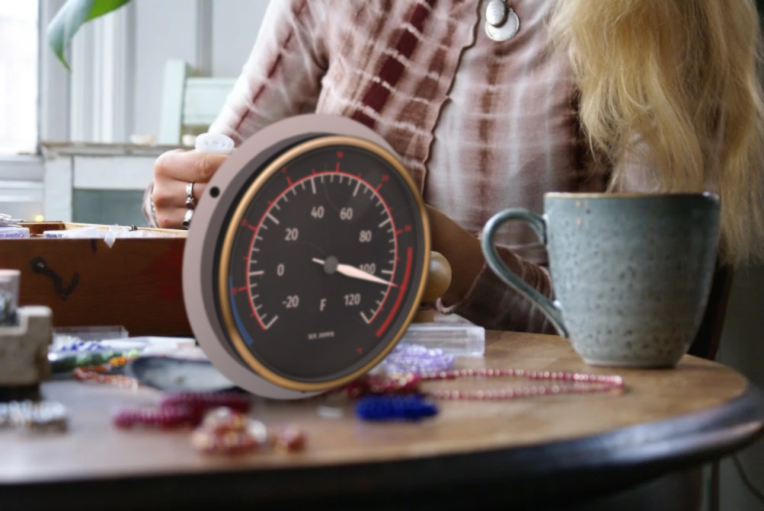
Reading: 104; °F
